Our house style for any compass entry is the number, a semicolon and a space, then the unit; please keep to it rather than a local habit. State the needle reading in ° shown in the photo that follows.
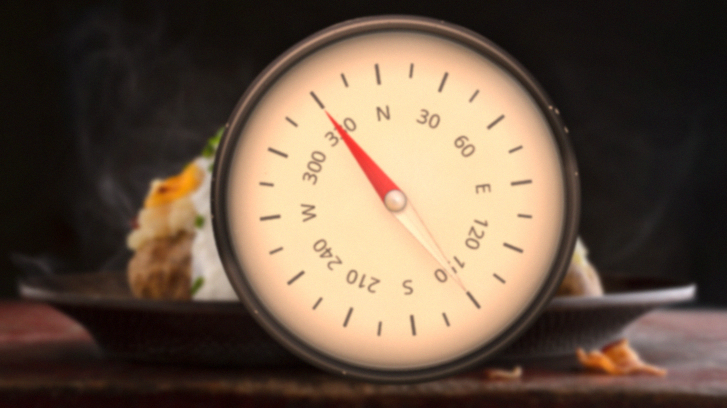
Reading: 330; °
